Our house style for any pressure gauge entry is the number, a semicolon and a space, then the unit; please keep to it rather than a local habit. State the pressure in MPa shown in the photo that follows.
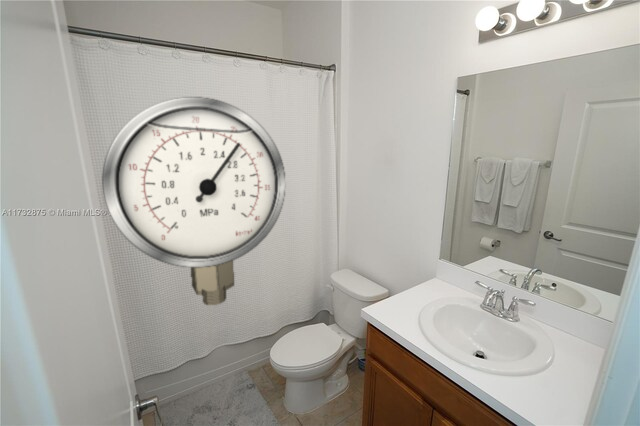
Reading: 2.6; MPa
